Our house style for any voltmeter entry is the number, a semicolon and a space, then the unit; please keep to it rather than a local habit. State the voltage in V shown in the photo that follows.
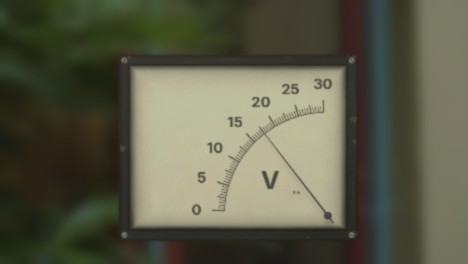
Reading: 17.5; V
